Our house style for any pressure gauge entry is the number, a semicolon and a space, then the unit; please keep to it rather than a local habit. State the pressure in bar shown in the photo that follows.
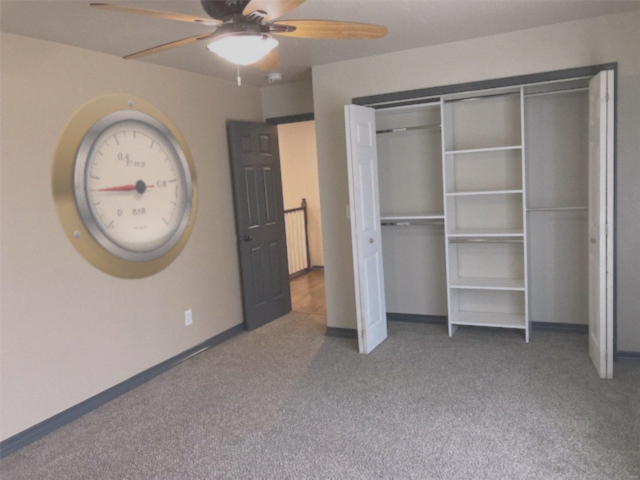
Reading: 0.15; bar
